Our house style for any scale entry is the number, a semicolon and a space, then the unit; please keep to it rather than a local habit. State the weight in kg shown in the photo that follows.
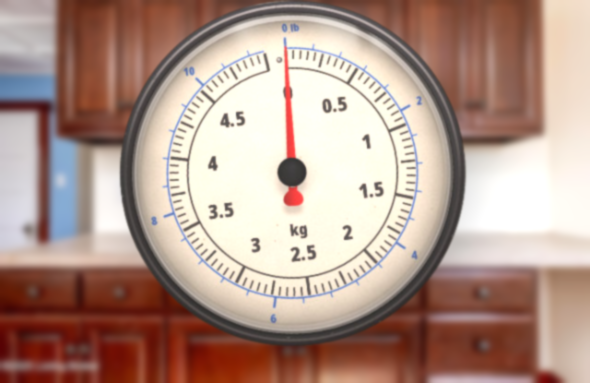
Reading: 0; kg
